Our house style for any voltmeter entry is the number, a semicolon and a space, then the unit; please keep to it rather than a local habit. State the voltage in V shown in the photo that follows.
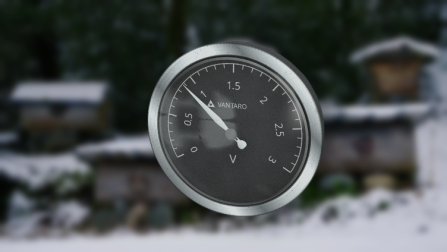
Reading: 0.9; V
